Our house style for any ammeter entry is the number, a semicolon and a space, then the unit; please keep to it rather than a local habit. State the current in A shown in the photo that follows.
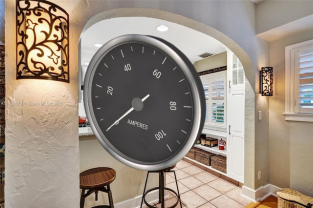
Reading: 0; A
